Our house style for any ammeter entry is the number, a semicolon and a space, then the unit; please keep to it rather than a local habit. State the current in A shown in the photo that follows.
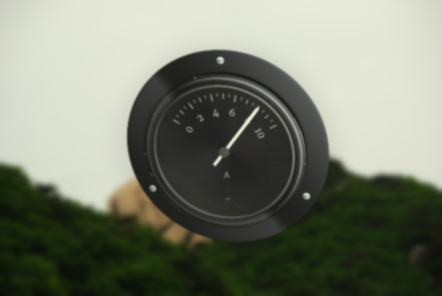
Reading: 8; A
